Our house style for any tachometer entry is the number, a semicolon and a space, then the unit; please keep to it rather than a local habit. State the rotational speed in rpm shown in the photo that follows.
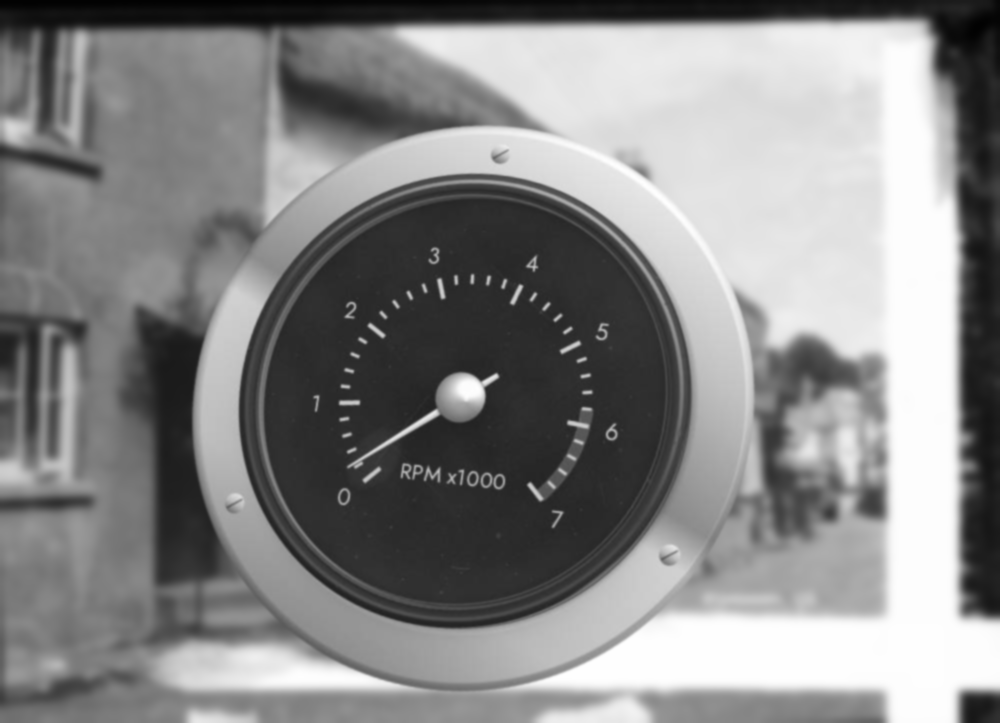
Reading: 200; rpm
